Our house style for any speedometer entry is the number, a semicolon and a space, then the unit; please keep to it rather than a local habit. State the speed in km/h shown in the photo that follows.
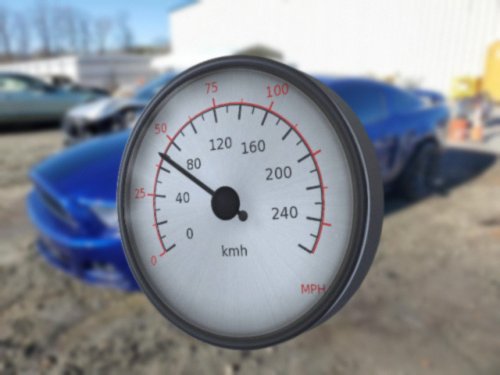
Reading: 70; km/h
